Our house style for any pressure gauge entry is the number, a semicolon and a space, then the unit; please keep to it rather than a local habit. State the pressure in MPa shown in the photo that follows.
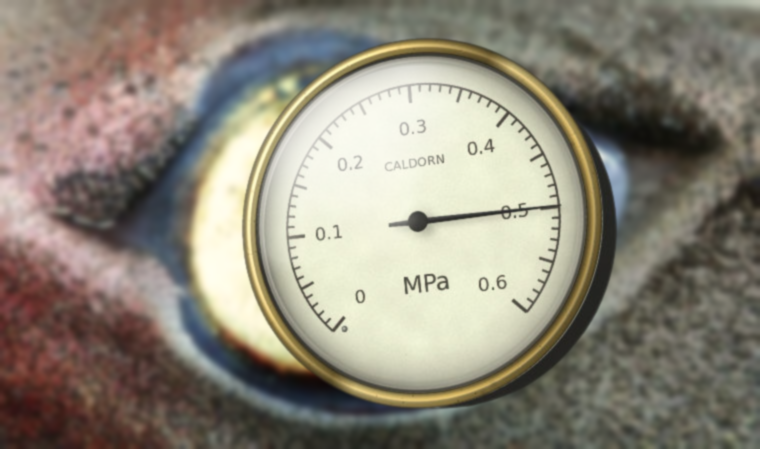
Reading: 0.5; MPa
